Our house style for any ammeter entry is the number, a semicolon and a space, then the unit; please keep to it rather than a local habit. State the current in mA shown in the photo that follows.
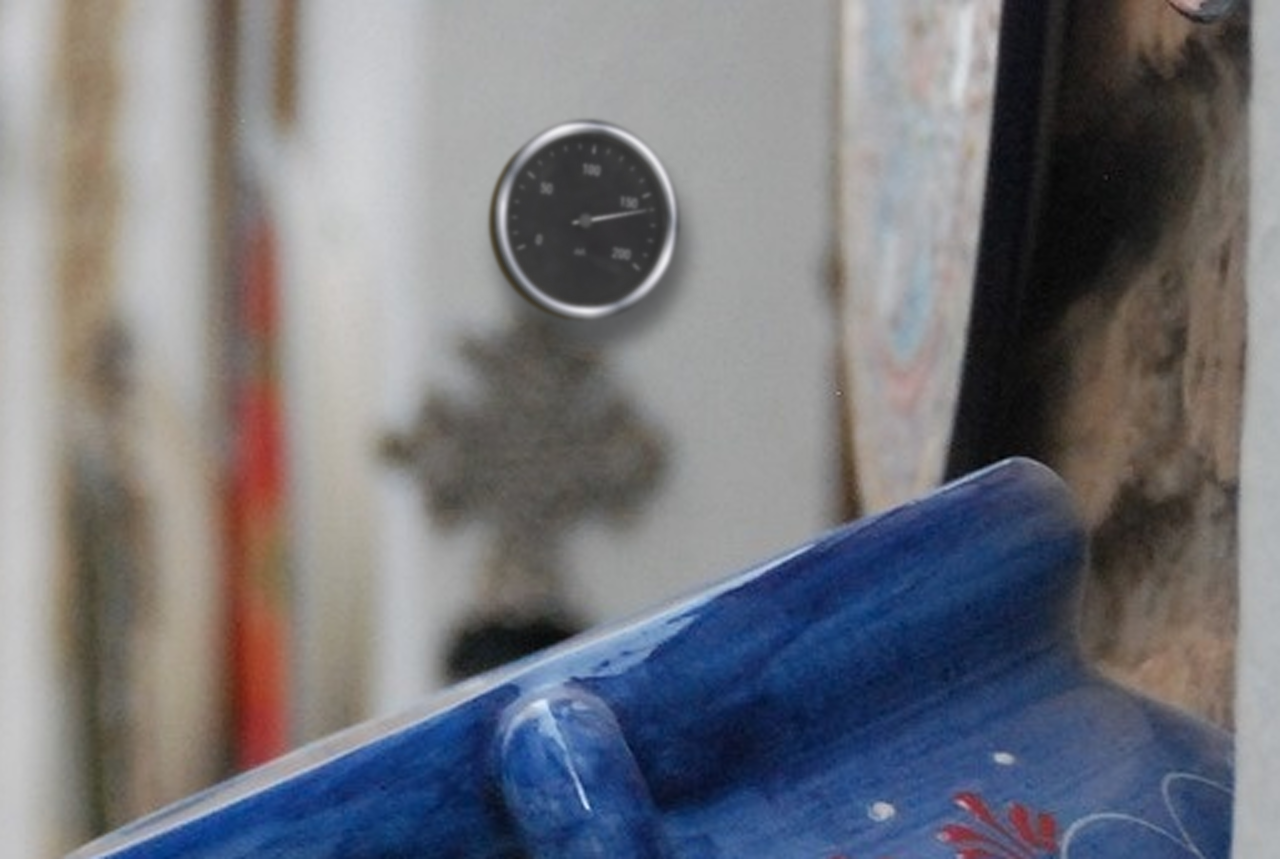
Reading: 160; mA
